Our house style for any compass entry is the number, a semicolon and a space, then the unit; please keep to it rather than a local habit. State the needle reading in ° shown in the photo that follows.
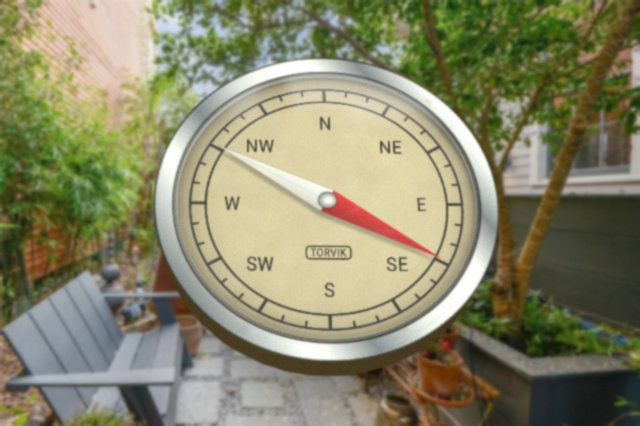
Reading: 120; °
